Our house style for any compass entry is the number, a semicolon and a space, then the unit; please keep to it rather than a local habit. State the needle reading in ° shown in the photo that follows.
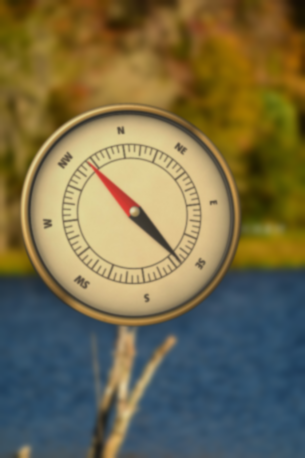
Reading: 325; °
